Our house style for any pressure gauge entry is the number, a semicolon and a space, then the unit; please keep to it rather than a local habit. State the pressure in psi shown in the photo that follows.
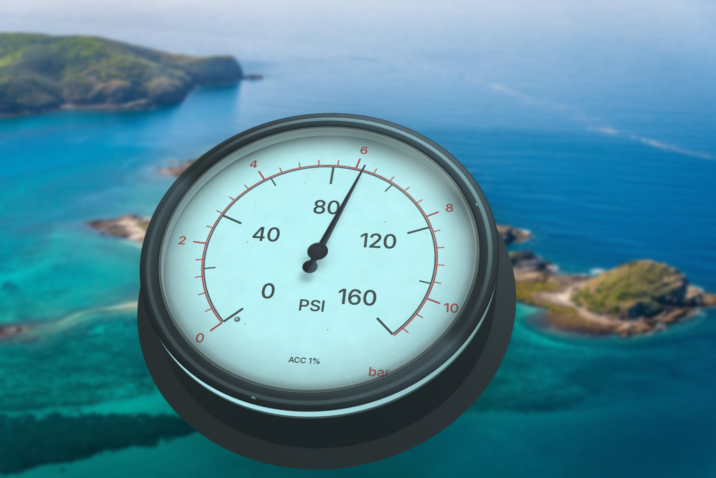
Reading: 90; psi
